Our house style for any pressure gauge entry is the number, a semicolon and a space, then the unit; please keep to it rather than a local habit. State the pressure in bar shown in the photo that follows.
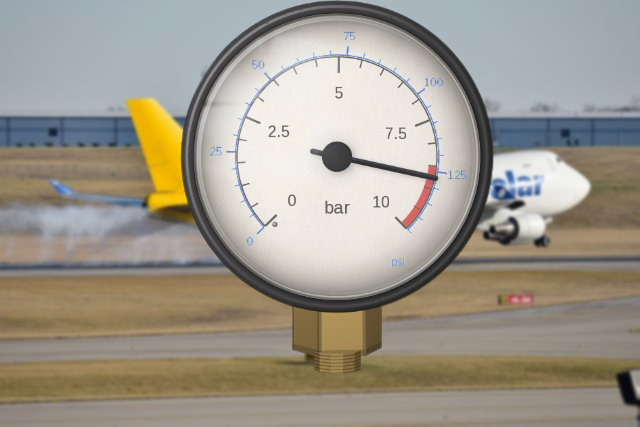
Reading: 8.75; bar
